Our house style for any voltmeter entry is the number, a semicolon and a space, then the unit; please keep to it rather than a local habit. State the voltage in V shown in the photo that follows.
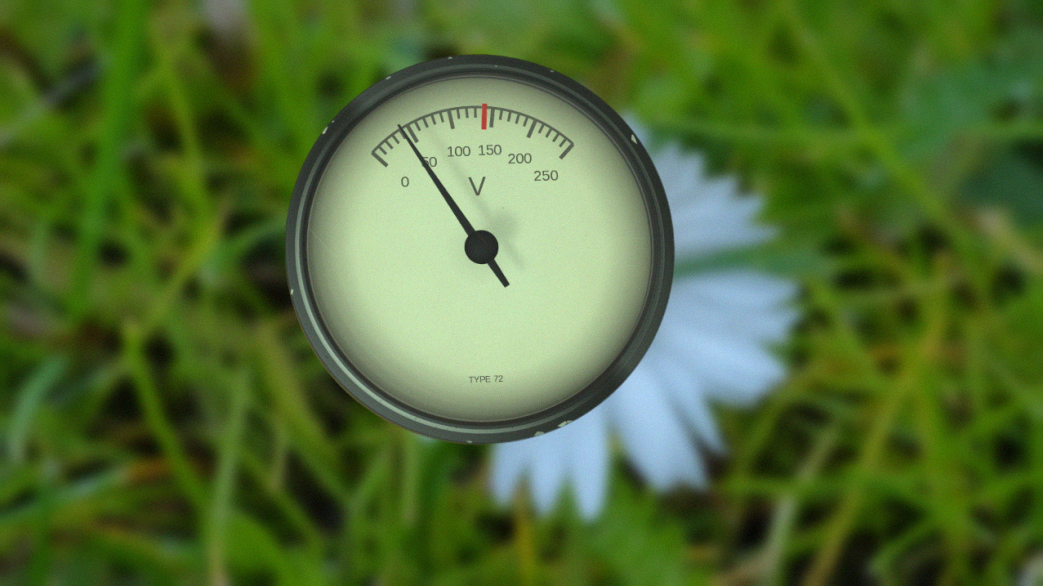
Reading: 40; V
